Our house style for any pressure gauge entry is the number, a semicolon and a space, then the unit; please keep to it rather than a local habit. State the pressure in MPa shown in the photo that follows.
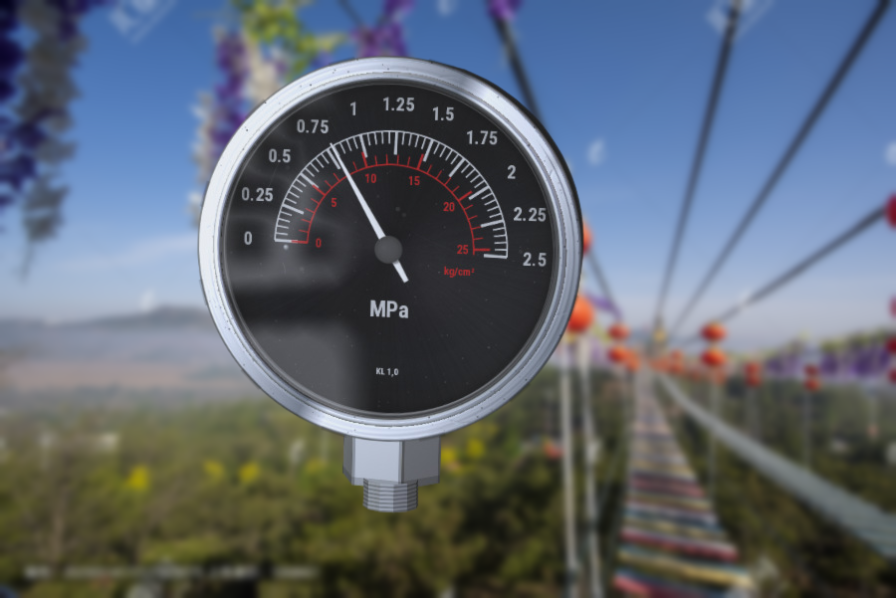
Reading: 0.8; MPa
